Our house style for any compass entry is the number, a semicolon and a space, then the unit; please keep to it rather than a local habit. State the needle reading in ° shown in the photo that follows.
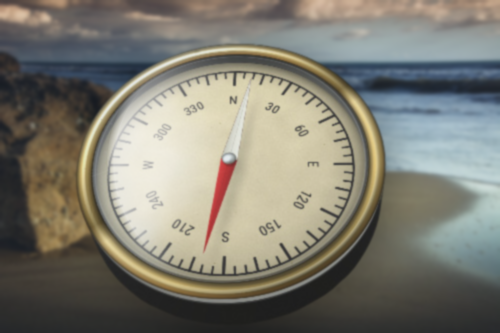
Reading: 190; °
